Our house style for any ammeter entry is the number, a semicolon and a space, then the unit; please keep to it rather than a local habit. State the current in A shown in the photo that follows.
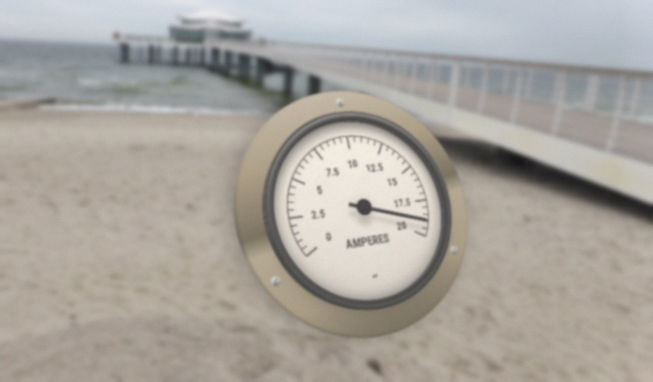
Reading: 19; A
